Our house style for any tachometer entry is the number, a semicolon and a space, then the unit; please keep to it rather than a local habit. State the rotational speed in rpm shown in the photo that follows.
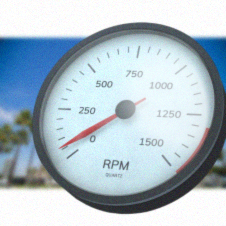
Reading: 50; rpm
